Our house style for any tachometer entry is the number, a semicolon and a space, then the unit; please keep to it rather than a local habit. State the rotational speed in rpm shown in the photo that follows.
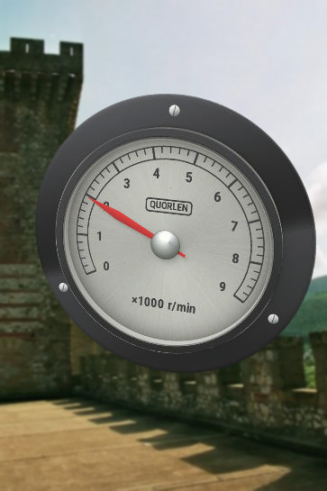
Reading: 2000; rpm
